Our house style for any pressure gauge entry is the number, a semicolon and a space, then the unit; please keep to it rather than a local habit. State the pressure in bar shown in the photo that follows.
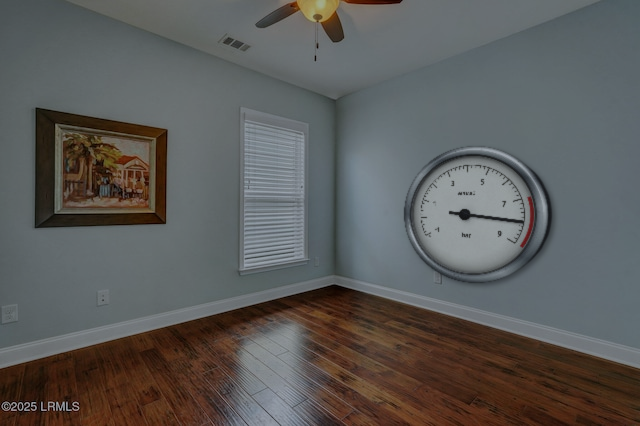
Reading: 8; bar
